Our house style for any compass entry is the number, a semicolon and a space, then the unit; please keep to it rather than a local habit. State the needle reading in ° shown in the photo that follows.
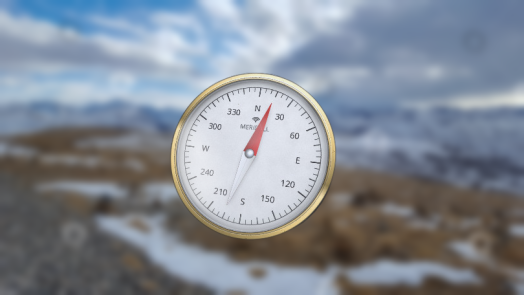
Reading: 15; °
